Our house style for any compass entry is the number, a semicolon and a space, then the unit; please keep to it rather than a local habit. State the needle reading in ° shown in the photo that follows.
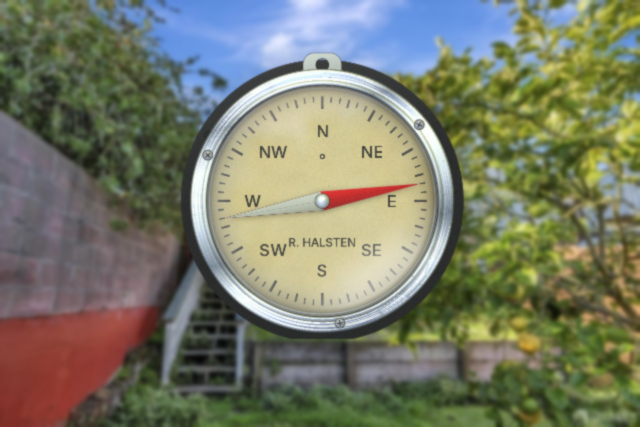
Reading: 80; °
